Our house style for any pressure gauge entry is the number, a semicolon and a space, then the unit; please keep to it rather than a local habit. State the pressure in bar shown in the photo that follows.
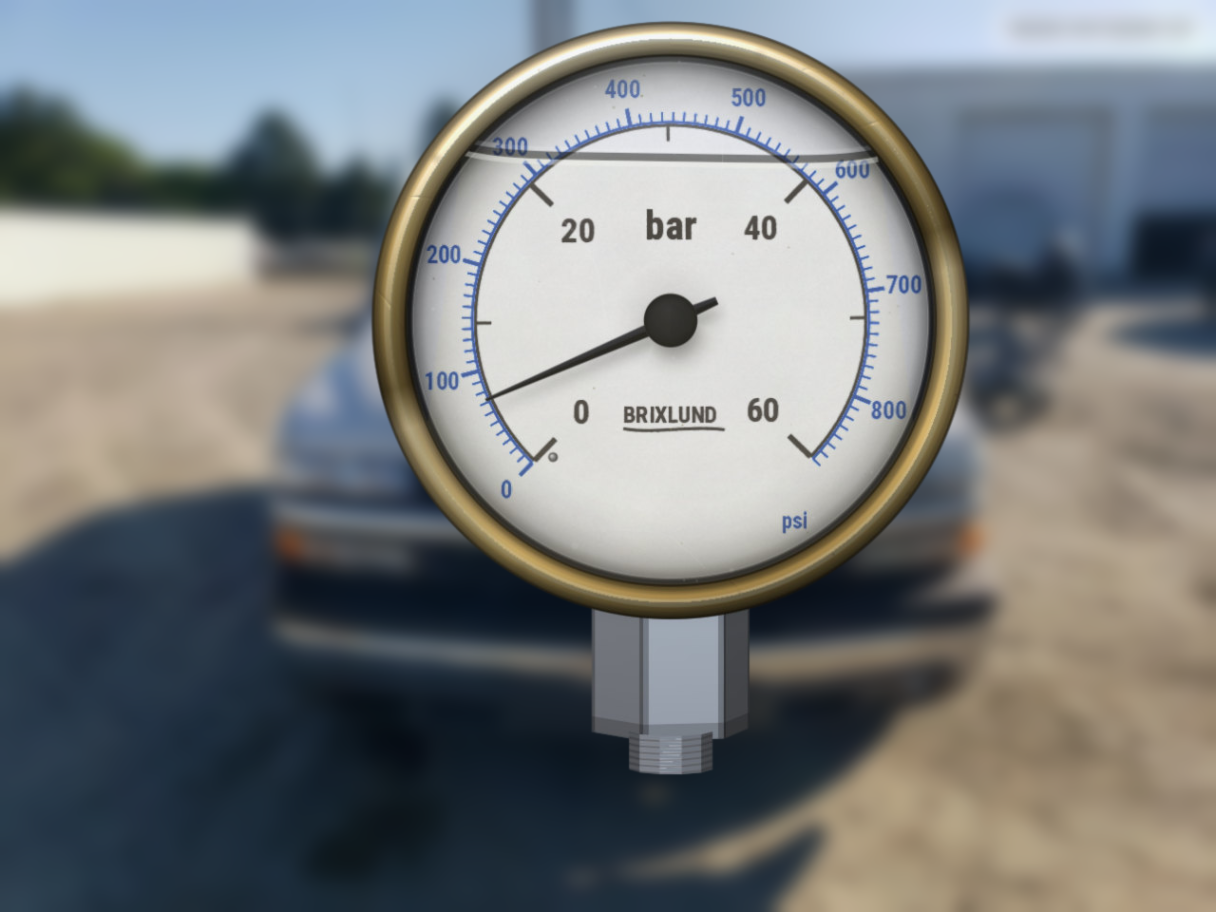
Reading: 5; bar
